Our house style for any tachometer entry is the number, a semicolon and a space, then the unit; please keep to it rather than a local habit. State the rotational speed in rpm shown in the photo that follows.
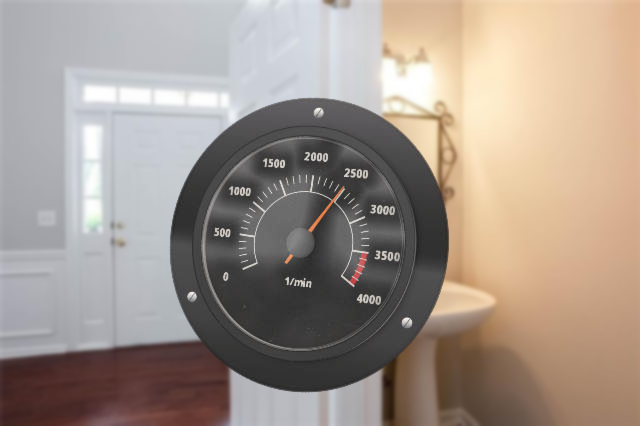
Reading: 2500; rpm
